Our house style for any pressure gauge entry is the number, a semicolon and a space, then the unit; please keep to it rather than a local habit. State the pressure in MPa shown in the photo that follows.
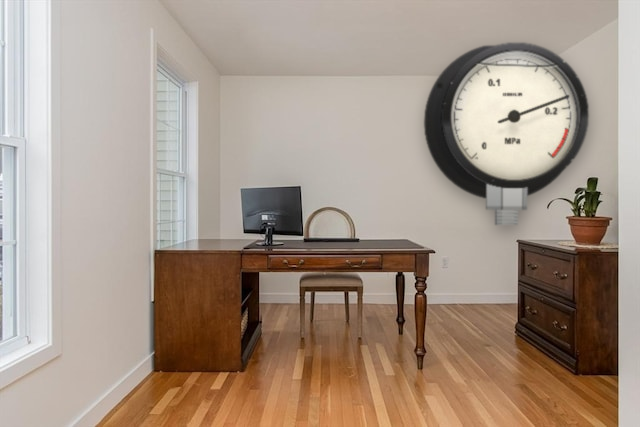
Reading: 0.19; MPa
